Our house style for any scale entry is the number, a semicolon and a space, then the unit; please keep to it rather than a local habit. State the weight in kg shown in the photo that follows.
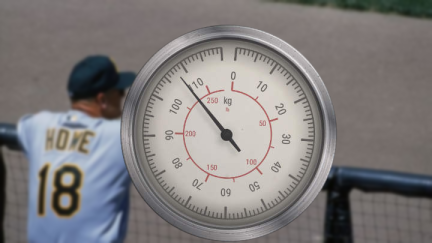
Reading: 108; kg
